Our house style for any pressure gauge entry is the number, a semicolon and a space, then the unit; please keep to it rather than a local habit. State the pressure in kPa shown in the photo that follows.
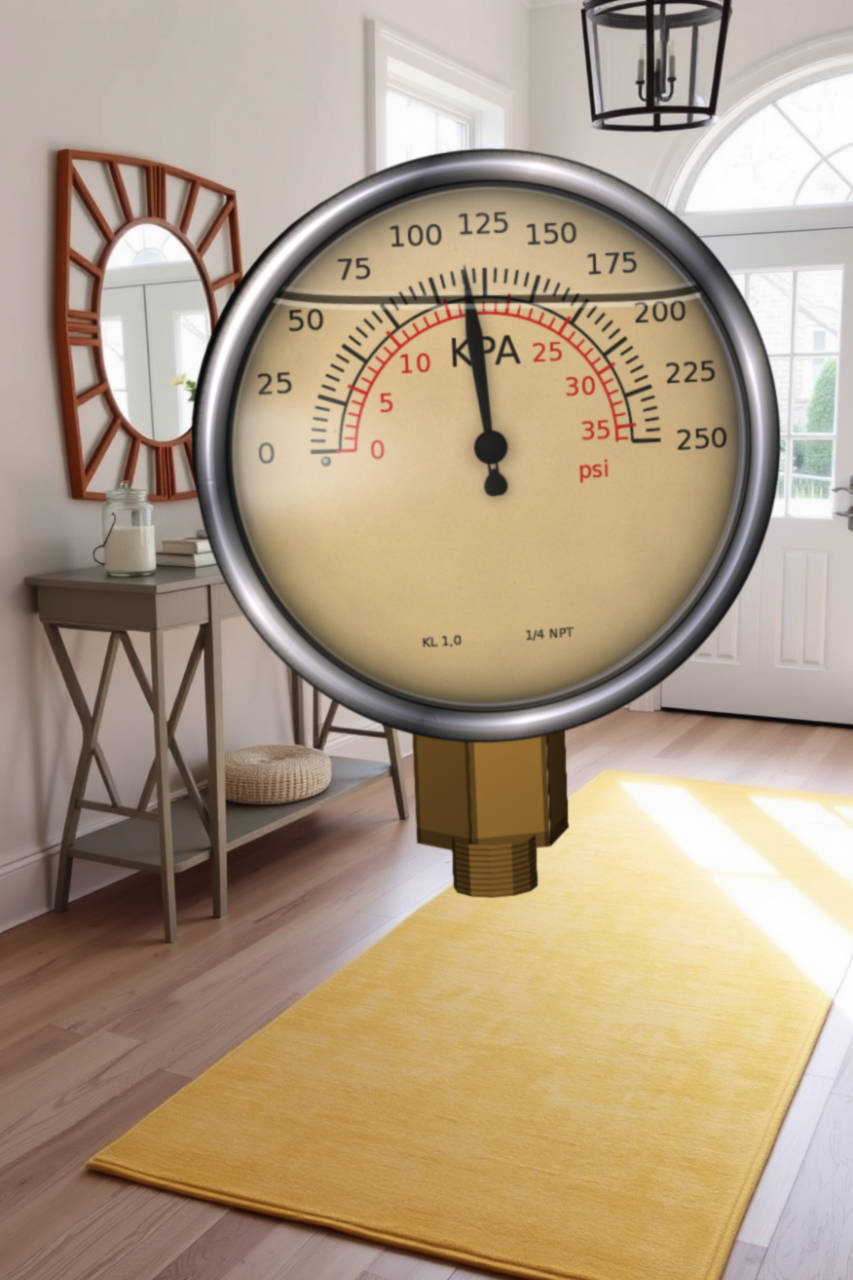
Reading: 115; kPa
